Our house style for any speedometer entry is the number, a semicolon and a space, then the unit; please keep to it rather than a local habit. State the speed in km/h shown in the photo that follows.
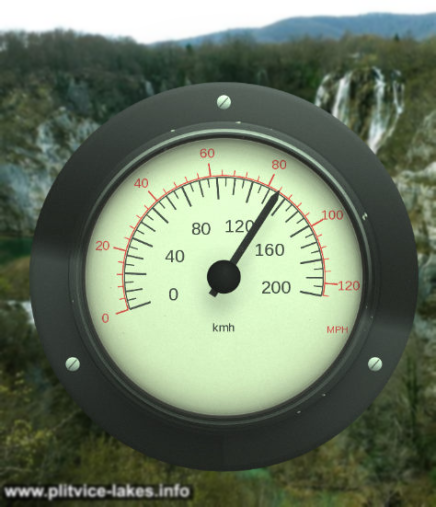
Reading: 135; km/h
